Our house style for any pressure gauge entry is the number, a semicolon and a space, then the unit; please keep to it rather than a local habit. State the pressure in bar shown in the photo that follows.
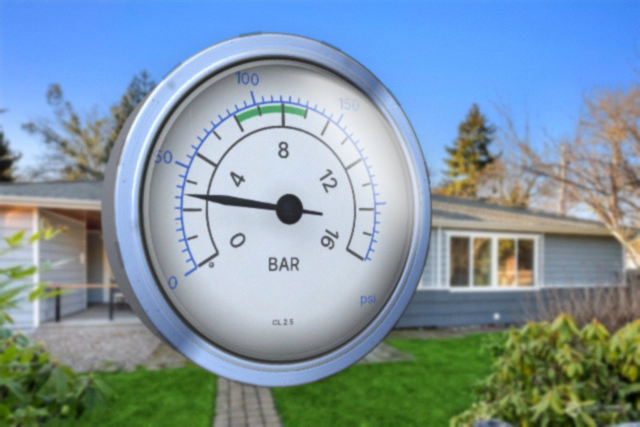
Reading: 2.5; bar
